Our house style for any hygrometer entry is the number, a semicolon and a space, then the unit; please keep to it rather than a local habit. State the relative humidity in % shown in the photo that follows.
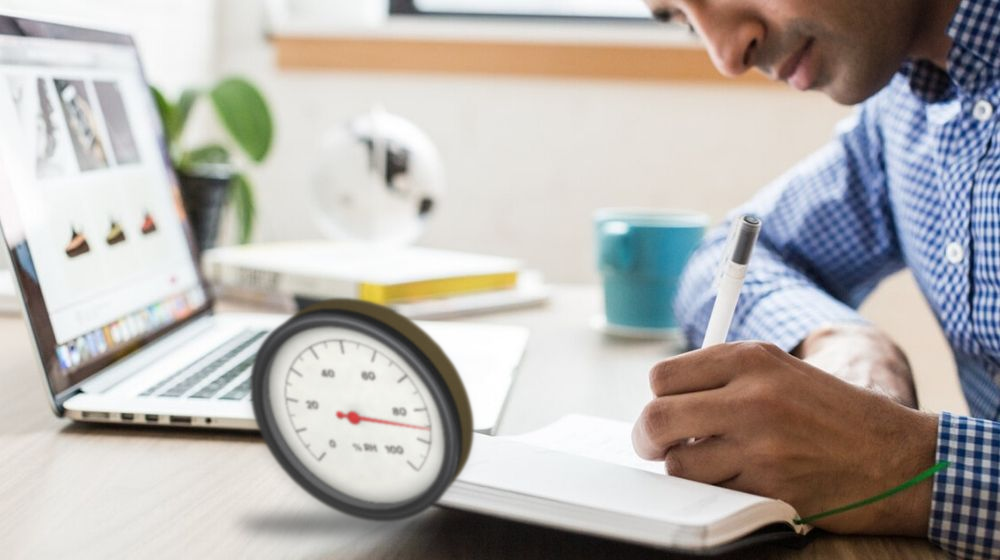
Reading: 85; %
